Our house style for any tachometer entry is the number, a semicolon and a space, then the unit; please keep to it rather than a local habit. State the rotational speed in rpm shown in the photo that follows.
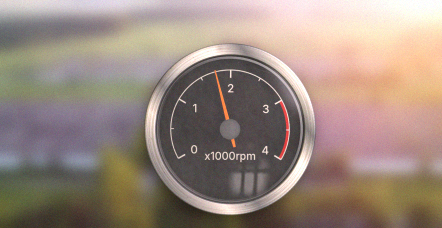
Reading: 1750; rpm
